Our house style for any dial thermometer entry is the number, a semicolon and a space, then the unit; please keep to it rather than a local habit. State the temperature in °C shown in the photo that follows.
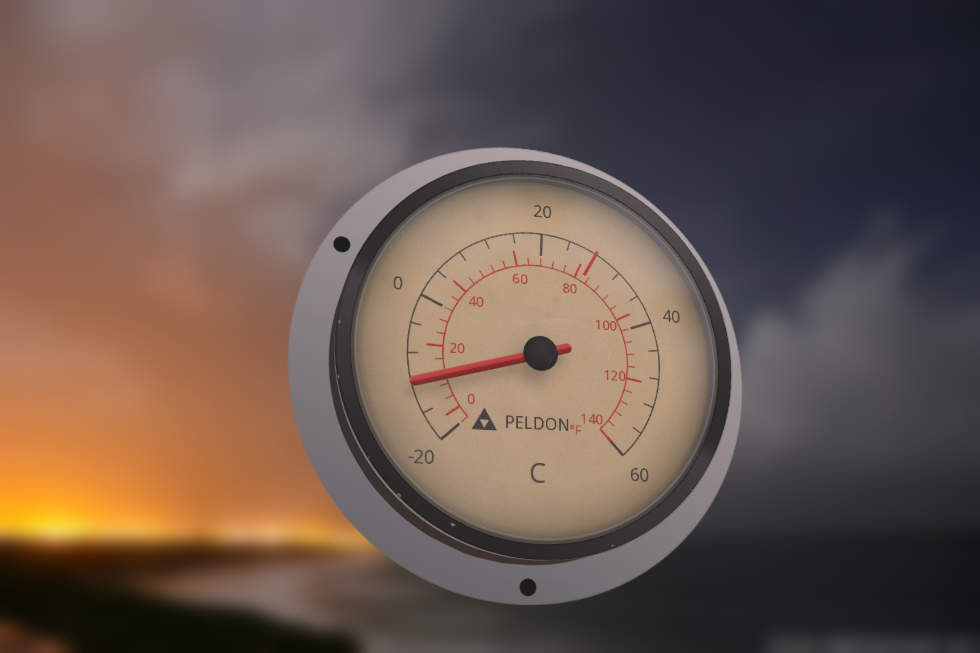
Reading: -12; °C
